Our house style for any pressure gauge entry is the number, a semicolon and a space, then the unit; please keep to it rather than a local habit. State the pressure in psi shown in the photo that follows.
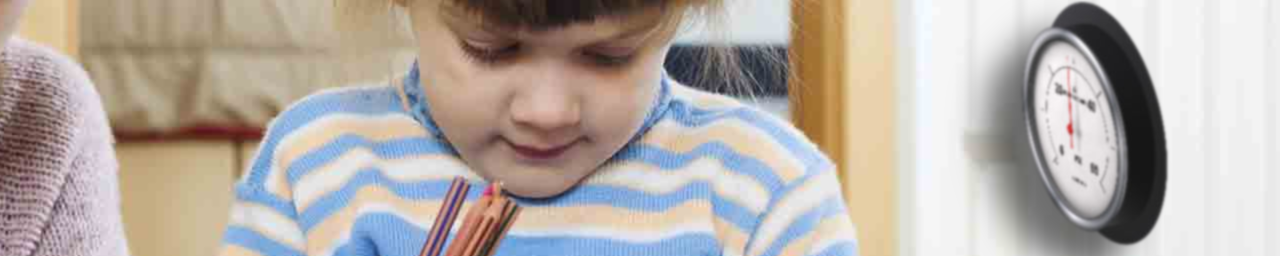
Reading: 30; psi
